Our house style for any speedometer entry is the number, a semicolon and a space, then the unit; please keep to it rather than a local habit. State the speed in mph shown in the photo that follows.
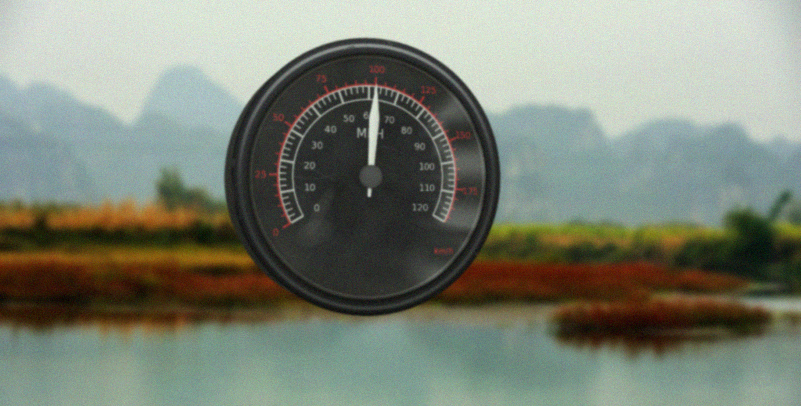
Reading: 62; mph
